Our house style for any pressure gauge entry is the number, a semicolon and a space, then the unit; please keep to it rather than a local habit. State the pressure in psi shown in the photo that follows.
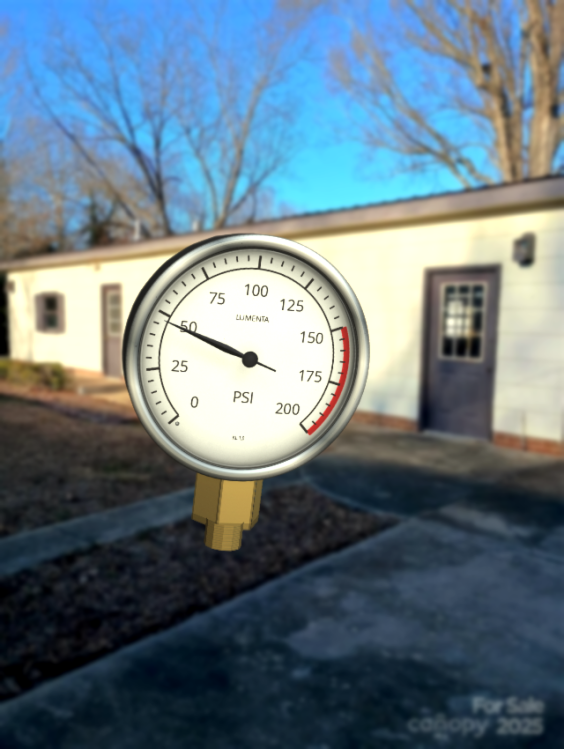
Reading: 47.5; psi
